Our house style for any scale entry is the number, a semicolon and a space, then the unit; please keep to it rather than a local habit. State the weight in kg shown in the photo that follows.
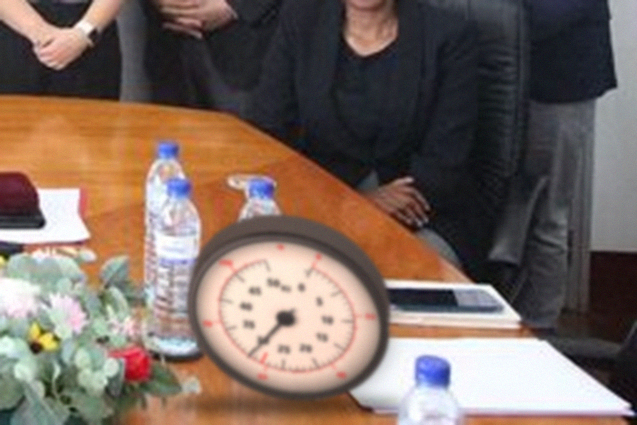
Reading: 30; kg
